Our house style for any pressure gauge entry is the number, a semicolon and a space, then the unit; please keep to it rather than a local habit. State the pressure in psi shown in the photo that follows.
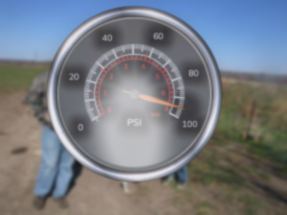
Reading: 95; psi
